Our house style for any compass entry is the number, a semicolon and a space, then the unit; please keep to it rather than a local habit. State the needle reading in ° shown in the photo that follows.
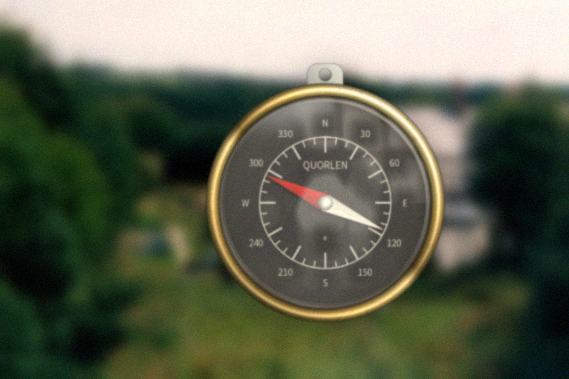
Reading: 295; °
